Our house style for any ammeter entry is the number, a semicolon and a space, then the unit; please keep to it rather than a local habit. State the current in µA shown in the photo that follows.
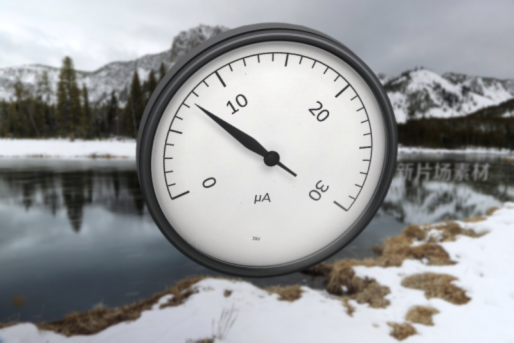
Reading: 7.5; µA
